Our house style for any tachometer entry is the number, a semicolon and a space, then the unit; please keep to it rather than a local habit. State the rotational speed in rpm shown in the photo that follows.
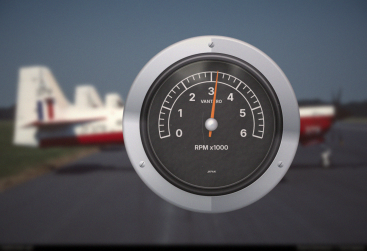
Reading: 3200; rpm
